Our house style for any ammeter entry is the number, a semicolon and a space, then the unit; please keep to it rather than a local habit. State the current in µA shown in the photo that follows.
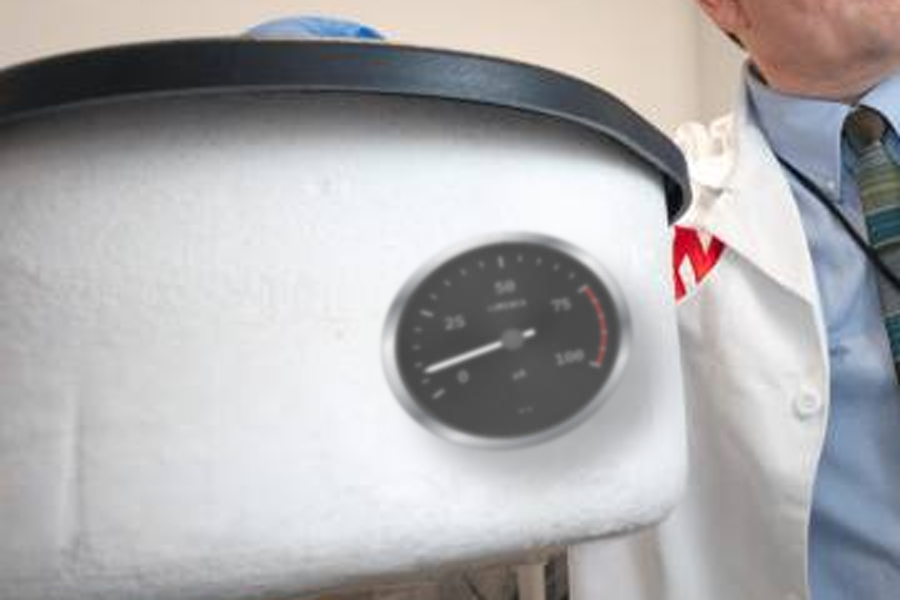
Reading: 7.5; µA
